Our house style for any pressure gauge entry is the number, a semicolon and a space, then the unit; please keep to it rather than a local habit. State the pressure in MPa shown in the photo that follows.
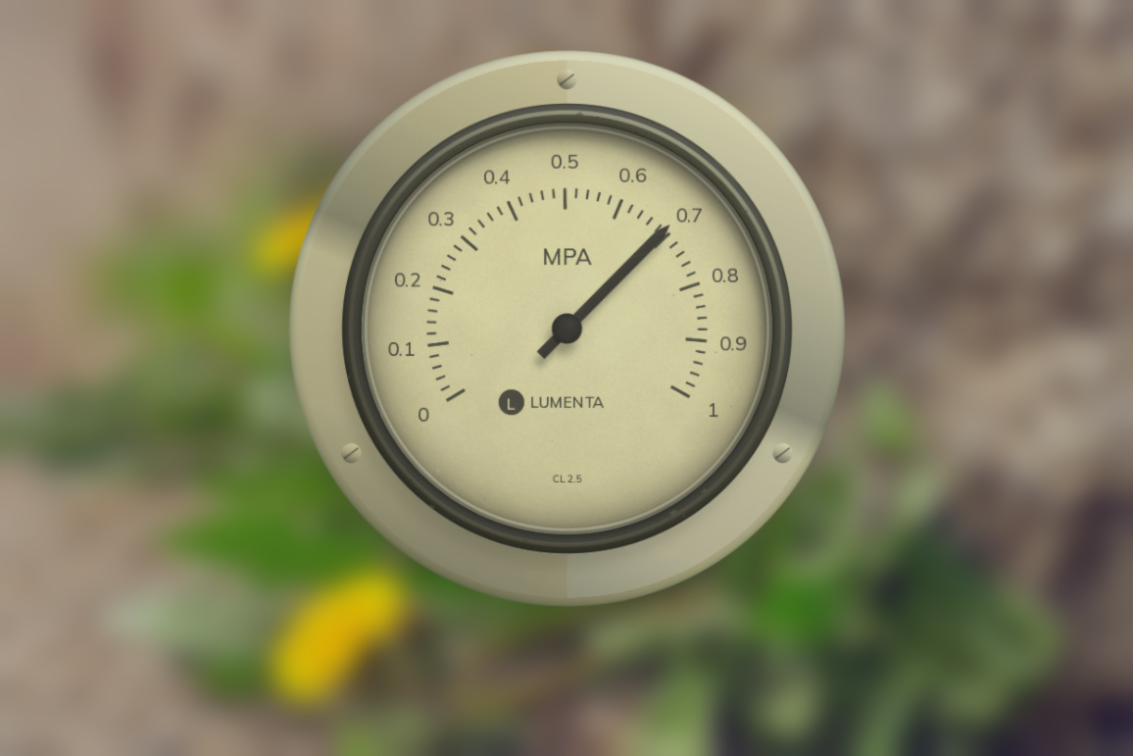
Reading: 0.69; MPa
